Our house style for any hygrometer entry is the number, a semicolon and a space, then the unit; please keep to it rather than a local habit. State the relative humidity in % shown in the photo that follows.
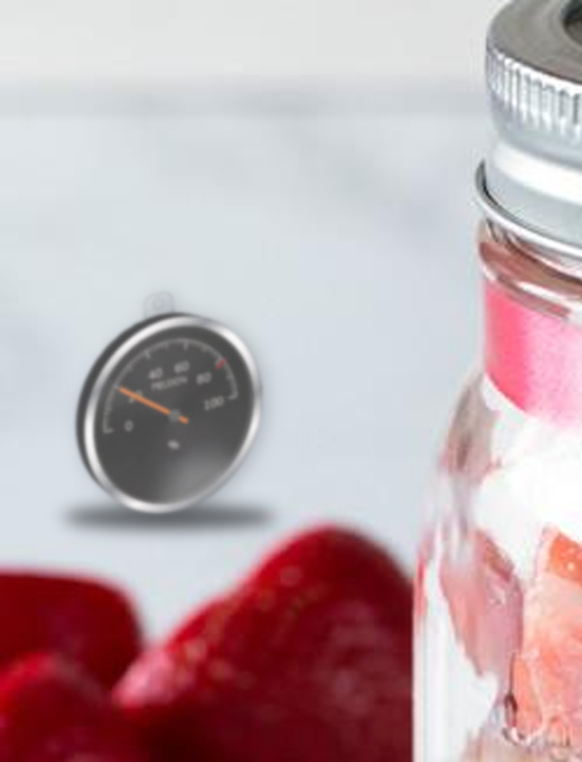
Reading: 20; %
